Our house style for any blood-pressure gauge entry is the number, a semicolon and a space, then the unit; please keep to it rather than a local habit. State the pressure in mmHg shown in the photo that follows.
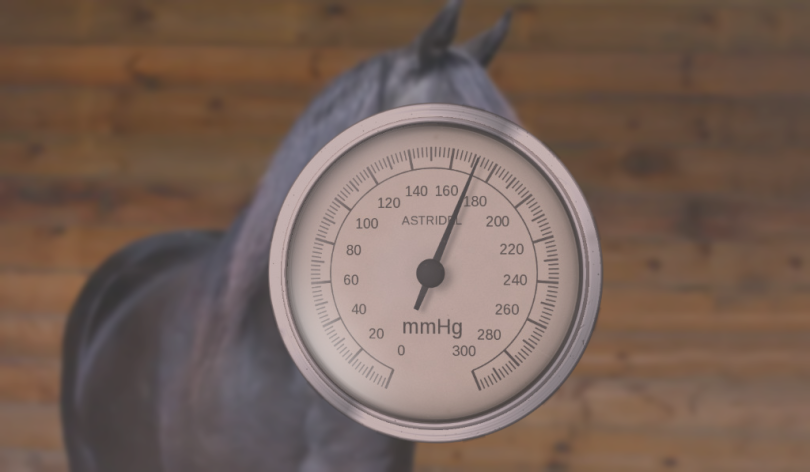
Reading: 172; mmHg
